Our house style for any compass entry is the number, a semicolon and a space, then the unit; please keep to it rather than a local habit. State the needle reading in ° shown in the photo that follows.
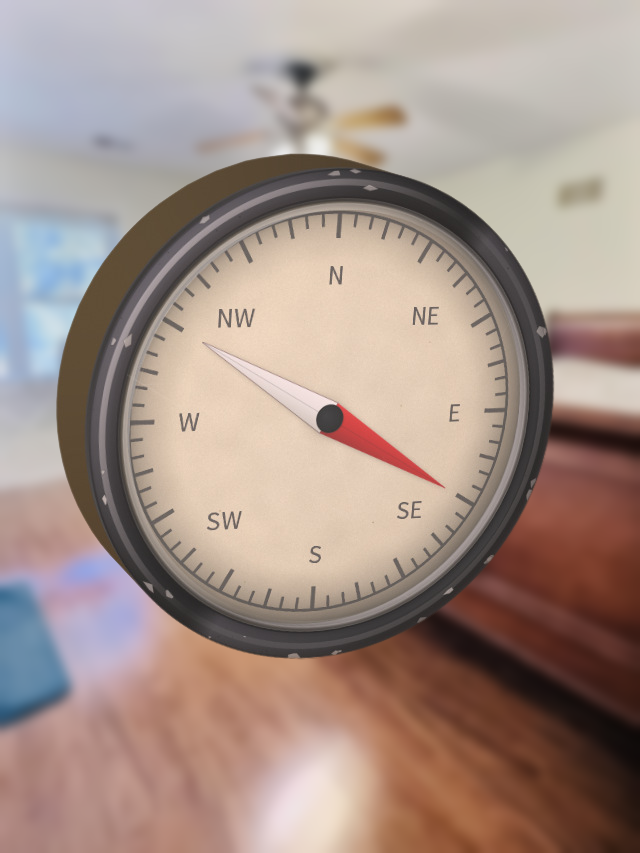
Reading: 120; °
